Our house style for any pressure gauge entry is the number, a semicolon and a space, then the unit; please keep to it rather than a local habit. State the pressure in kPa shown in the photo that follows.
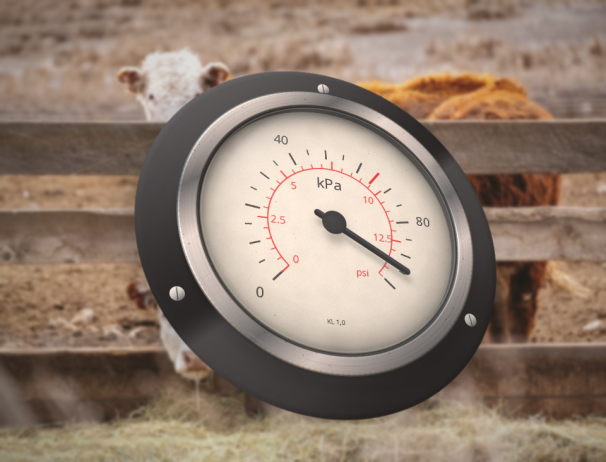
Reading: 95; kPa
